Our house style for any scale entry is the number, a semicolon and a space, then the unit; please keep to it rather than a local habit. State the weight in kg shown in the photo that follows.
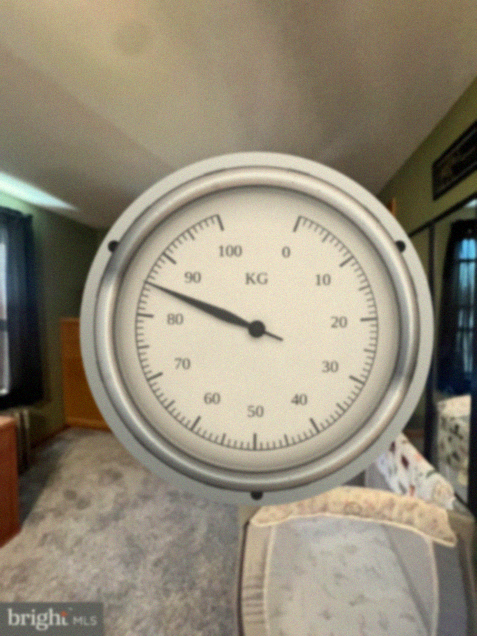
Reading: 85; kg
